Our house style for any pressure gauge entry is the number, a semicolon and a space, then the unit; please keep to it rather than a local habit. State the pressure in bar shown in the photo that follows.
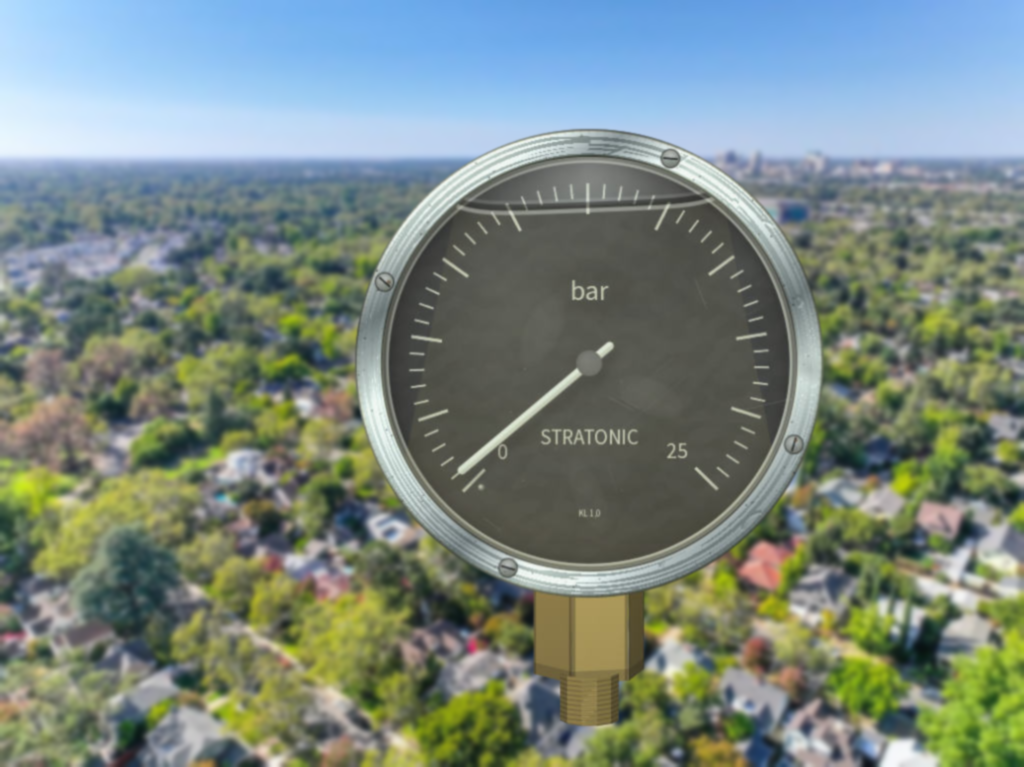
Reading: 0.5; bar
